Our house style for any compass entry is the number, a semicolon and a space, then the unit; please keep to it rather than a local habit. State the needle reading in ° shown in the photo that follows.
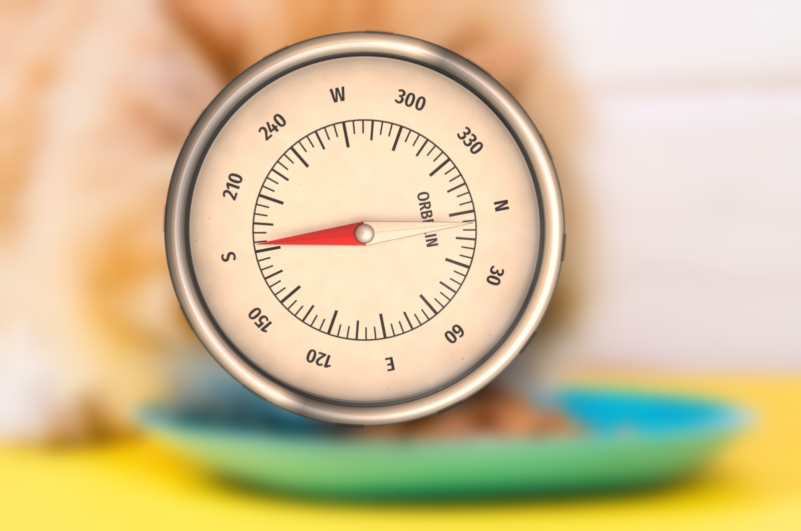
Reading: 185; °
